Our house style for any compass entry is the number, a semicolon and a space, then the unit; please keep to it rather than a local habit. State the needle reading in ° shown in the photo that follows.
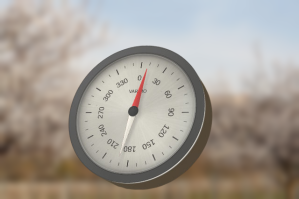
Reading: 10; °
